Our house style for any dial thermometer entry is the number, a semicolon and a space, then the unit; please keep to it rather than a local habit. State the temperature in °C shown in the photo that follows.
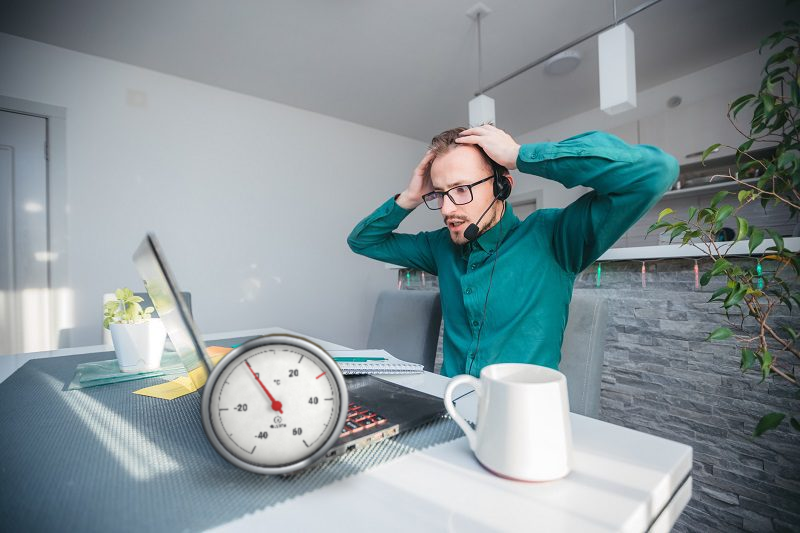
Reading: 0; °C
